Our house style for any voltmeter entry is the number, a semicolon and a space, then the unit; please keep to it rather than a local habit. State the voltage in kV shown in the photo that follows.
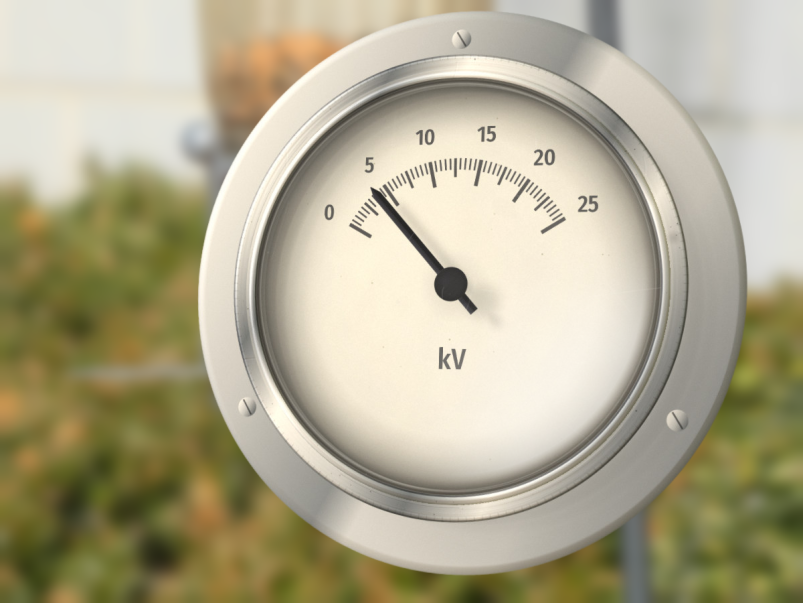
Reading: 4; kV
